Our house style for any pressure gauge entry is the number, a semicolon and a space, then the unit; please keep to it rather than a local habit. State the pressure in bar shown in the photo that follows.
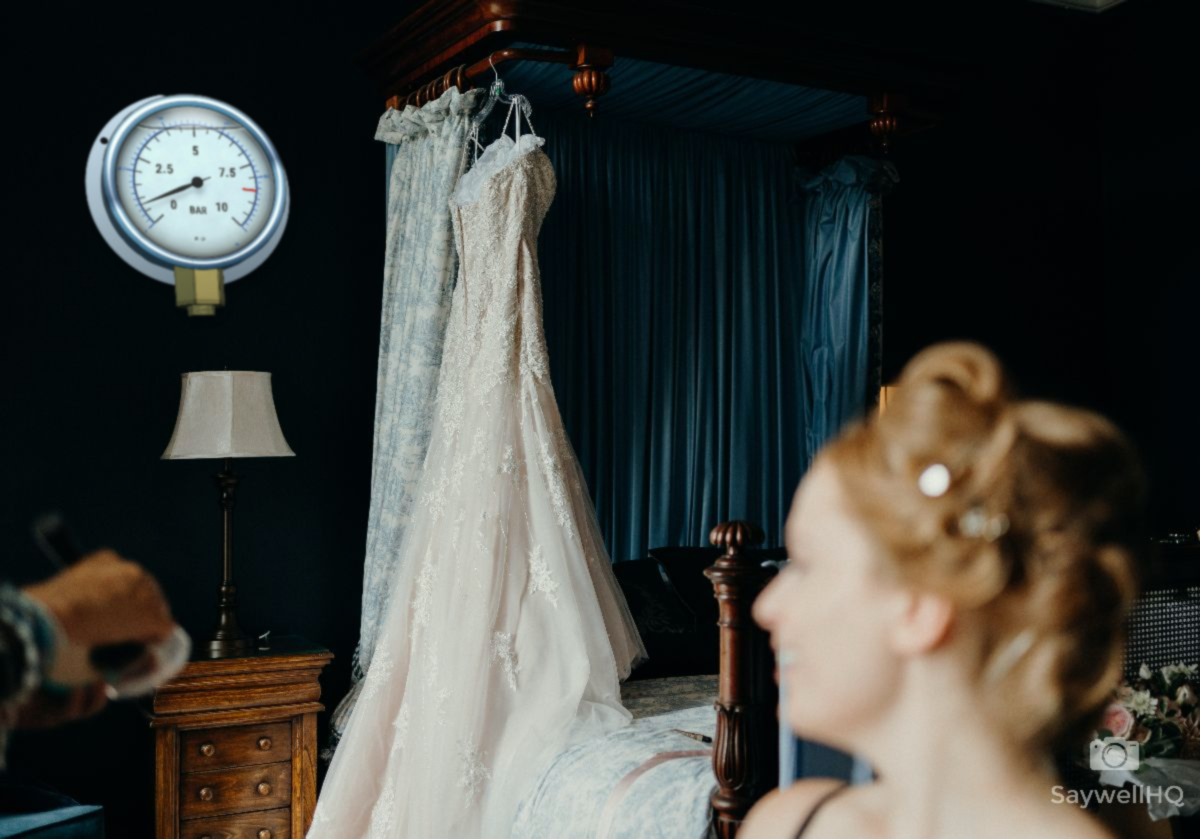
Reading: 0.75; bar
